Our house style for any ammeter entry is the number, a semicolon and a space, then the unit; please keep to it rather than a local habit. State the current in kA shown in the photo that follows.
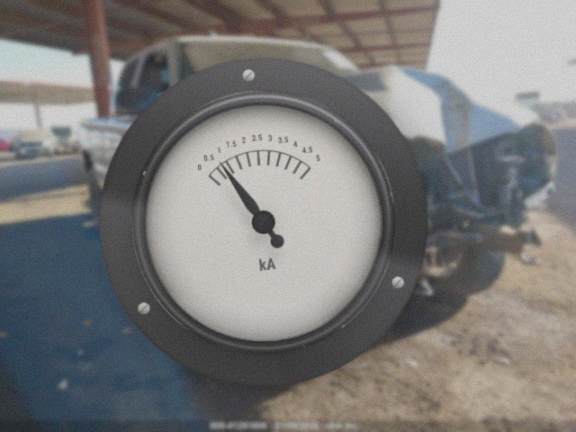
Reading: 0.75; kA
